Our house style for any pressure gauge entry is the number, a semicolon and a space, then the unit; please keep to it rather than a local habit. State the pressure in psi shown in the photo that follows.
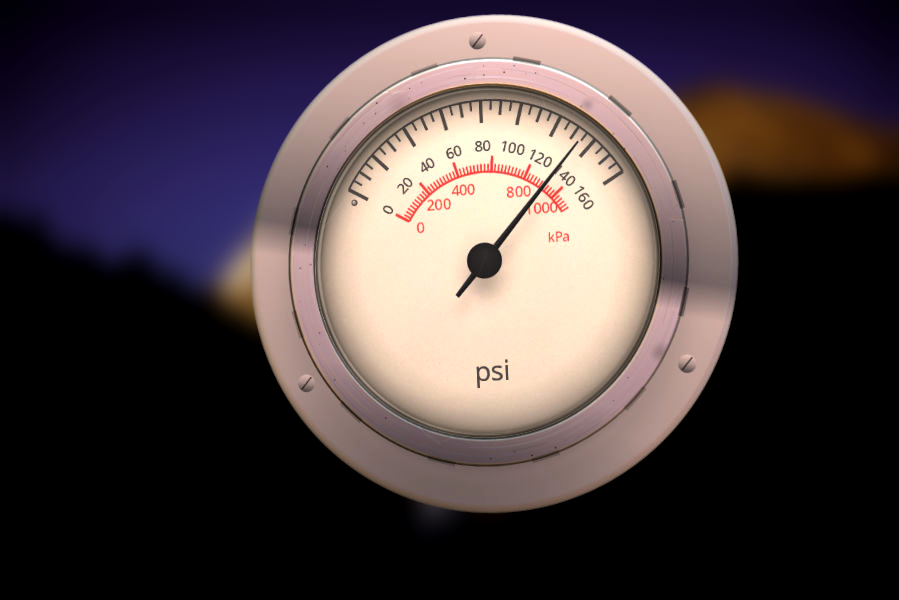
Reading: 135; psi
